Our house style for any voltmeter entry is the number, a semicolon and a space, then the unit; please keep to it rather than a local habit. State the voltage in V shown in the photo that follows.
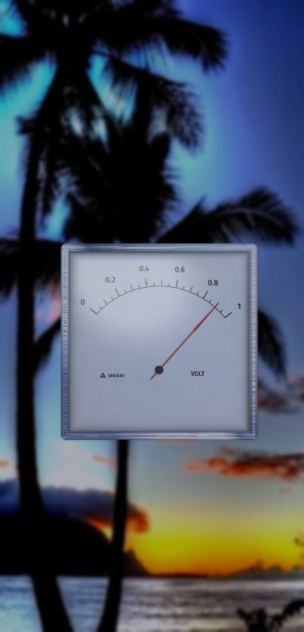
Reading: 0.9; V
